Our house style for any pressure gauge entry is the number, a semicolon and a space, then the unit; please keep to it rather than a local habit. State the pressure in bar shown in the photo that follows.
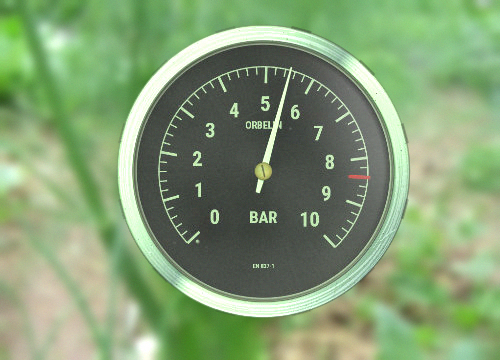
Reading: 5.5; bar
